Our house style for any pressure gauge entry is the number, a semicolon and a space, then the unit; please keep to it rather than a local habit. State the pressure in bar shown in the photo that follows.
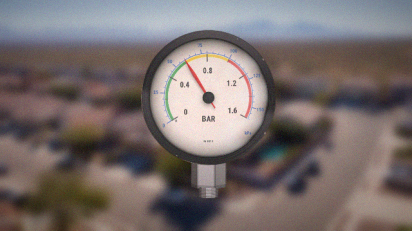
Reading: 0.6; bar
